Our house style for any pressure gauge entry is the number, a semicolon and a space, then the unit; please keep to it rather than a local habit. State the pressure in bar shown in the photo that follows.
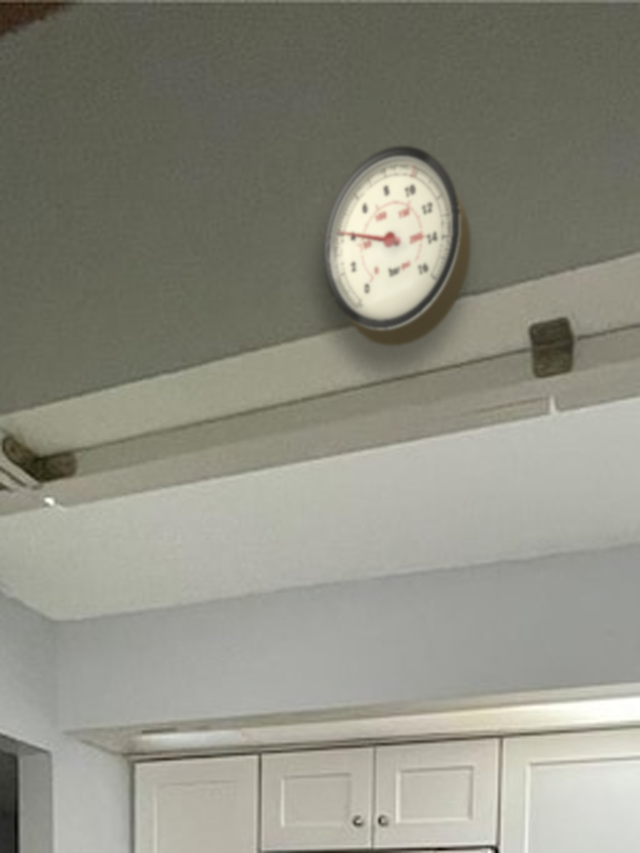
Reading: 4; bar
